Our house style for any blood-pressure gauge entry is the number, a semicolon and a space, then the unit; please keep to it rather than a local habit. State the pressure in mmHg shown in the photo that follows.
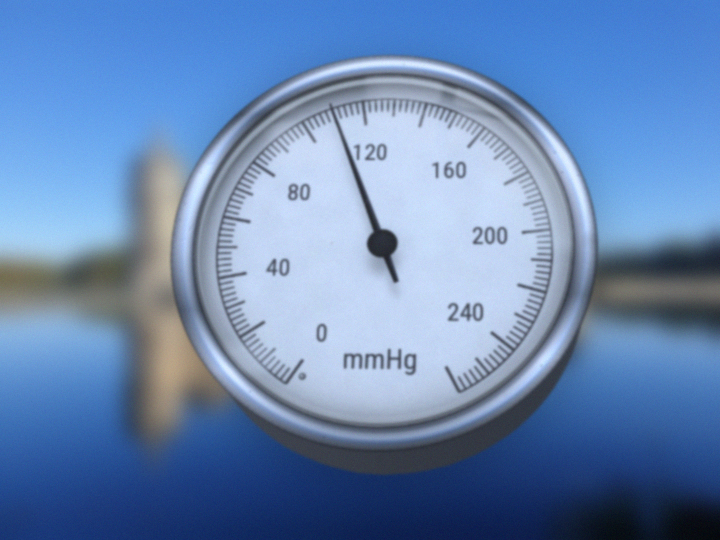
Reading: 110; mmHg
